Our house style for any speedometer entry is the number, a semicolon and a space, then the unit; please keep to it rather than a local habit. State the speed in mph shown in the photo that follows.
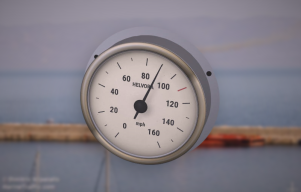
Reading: 90; mph
